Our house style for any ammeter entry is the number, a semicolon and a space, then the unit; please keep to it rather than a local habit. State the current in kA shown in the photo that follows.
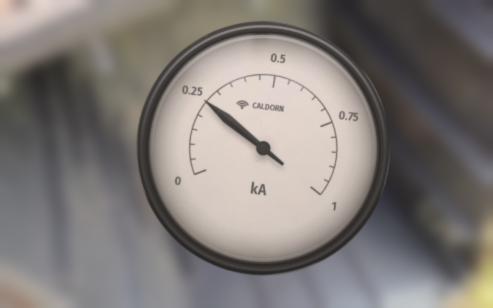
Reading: 0.25; kA
